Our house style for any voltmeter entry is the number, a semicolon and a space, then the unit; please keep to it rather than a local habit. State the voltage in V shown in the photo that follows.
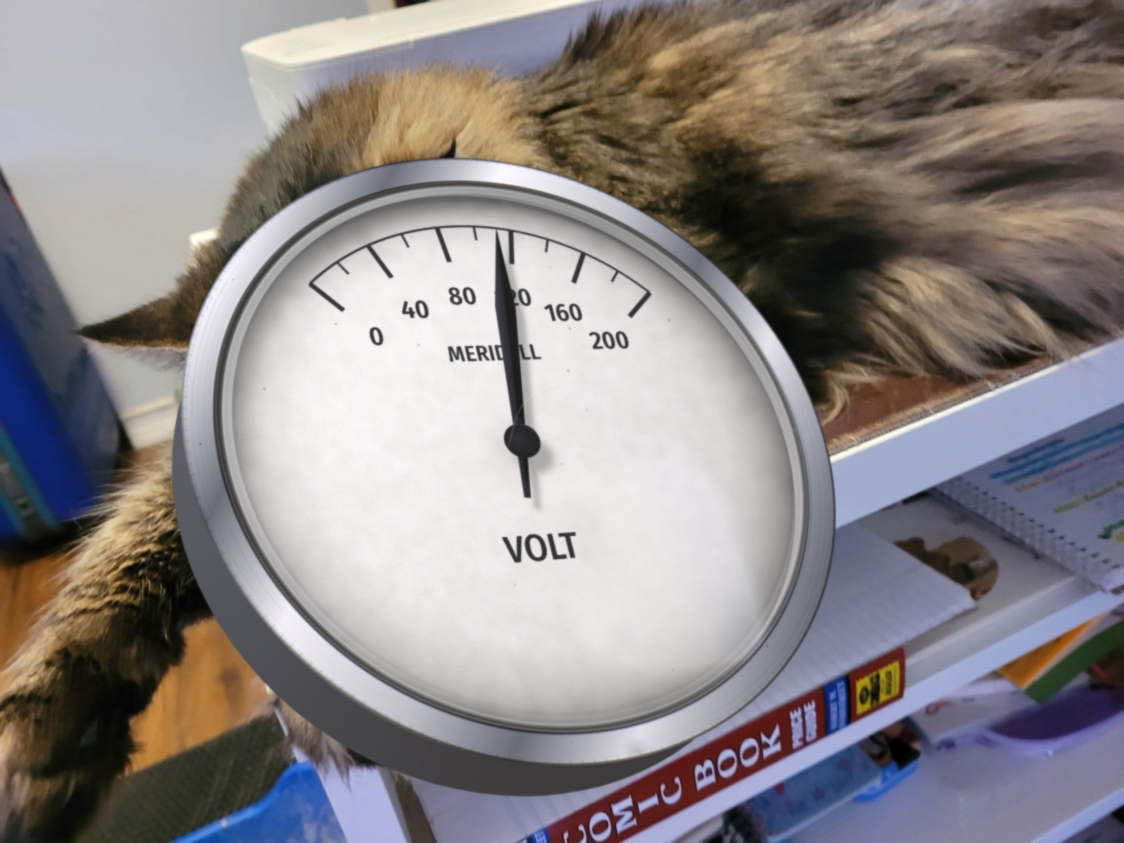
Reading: 110; V
